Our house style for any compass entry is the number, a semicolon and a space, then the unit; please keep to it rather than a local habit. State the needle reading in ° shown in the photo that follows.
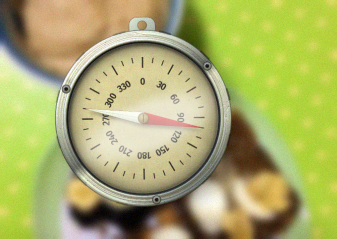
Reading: 100; °
